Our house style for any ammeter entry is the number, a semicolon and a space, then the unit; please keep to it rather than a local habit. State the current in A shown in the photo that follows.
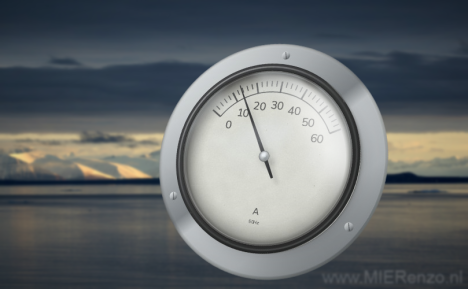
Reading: 14; A
